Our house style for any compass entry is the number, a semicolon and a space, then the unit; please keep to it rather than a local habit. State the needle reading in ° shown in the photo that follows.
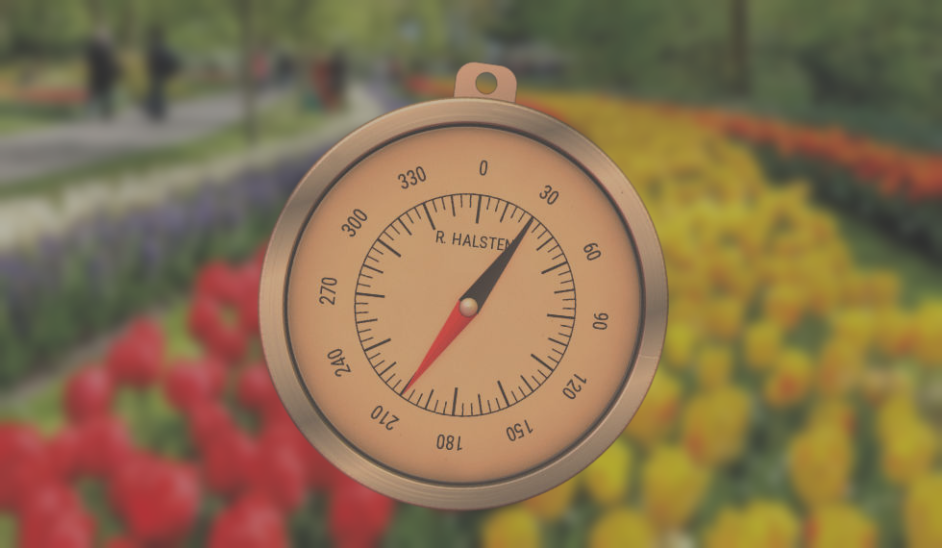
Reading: 210; °
